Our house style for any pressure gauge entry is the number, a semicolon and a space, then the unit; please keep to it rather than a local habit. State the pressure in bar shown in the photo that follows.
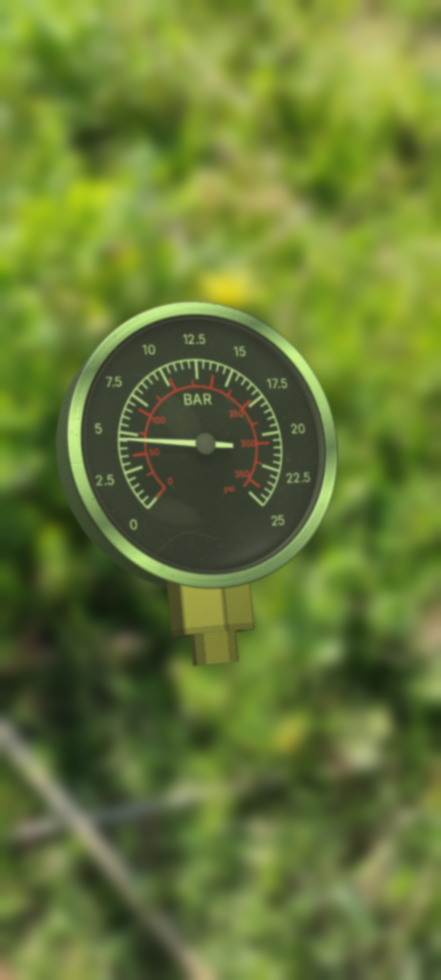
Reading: 4.5; bar
